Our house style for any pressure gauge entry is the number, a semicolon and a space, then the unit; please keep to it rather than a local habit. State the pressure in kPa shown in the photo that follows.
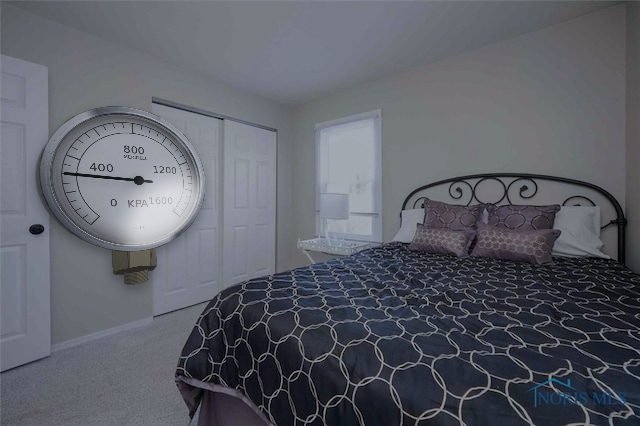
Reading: 300; kPa
